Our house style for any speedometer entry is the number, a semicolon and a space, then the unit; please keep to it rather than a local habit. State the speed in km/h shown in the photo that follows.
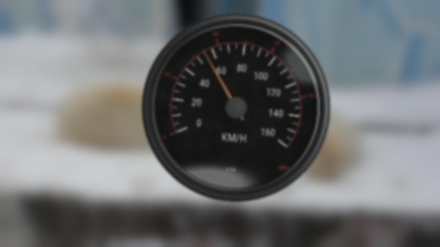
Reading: 55; km/h
